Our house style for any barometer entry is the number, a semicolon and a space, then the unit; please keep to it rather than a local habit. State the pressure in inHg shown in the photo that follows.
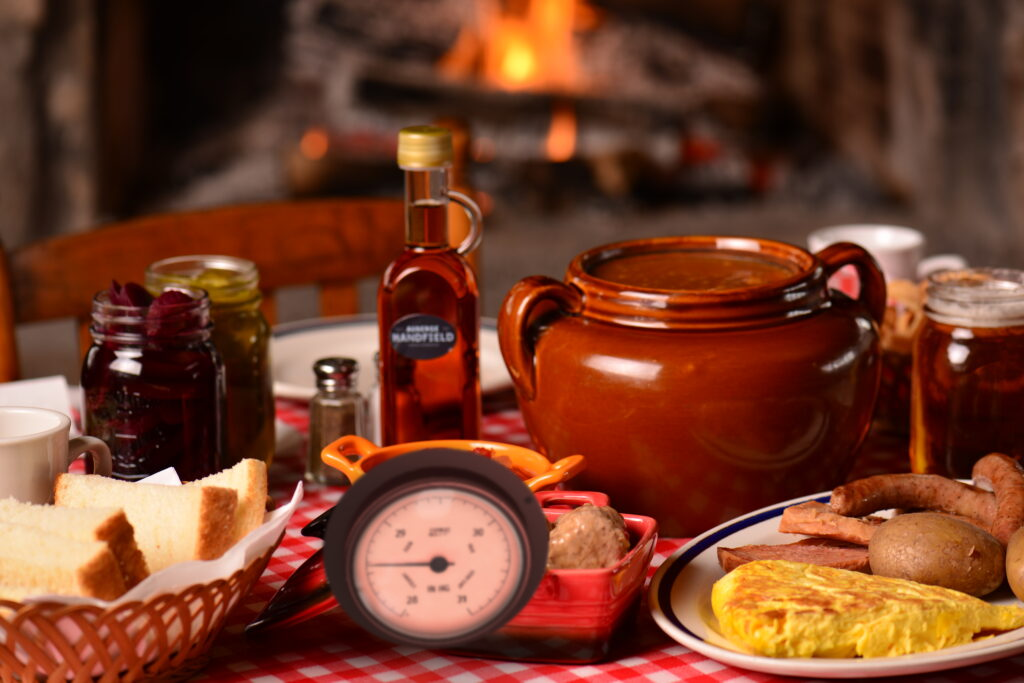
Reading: 28.6; inHg
